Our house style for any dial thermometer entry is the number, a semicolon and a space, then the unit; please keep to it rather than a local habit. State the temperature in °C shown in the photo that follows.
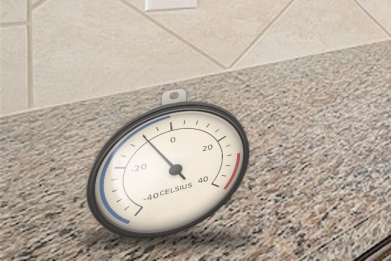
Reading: -8; °C
